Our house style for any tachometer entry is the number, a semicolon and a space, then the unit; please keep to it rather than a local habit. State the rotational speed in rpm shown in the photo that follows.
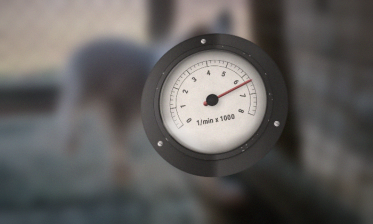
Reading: 6400; rpm
